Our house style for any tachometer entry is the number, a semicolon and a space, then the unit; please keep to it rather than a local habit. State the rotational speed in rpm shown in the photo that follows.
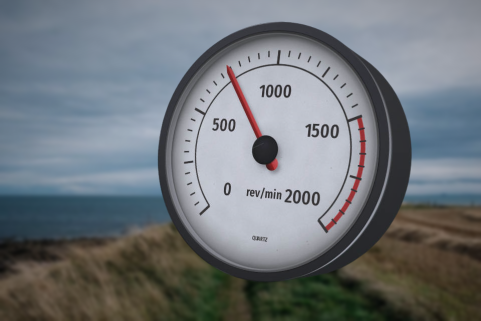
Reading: 750; rpm
